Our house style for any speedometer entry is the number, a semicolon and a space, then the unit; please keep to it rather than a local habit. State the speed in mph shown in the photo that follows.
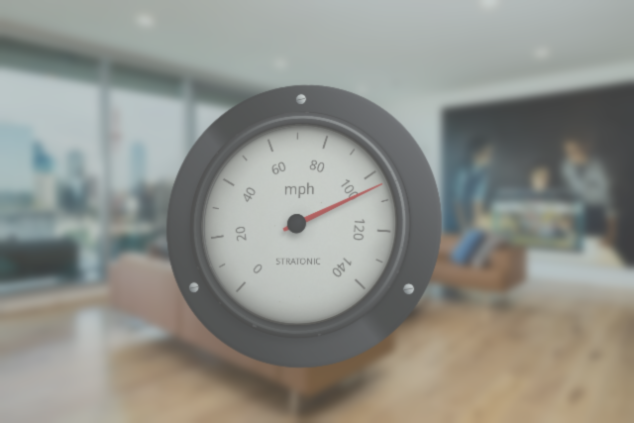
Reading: 105; mph
